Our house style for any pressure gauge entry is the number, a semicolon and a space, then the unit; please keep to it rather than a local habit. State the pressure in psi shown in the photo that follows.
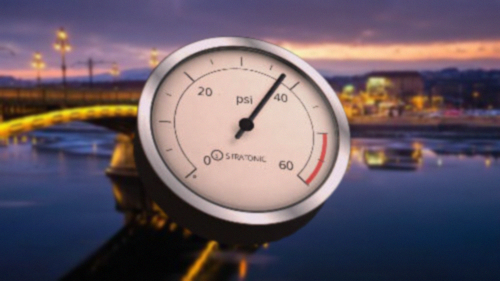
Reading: 37.5; psi
